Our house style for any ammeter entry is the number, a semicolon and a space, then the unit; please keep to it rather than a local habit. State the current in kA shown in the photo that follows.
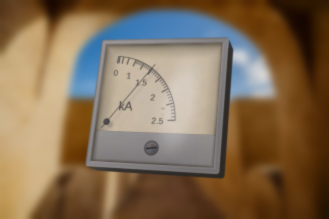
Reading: 1.5; kA
